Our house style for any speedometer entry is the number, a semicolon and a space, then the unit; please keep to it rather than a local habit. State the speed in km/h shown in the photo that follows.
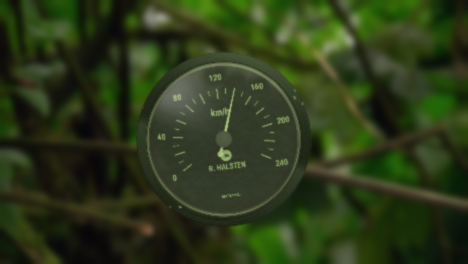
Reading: 140; km/h
